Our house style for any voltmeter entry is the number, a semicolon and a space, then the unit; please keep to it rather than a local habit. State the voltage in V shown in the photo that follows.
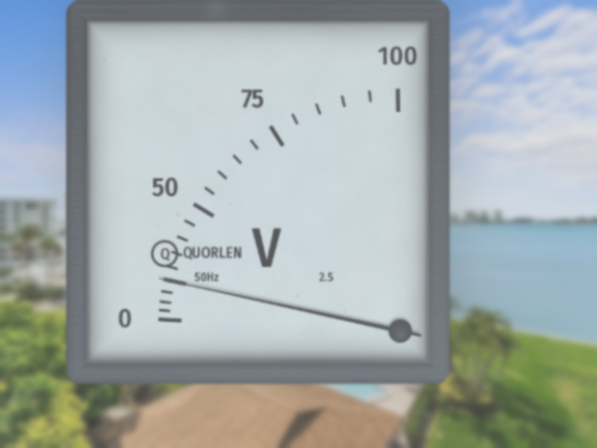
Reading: 25; V
